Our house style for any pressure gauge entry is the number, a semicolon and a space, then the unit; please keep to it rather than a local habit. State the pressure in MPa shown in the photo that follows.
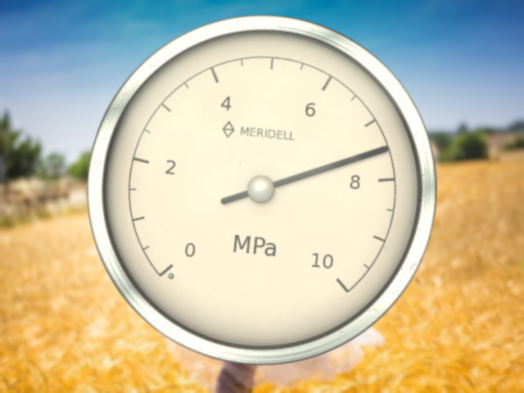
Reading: 7.5; MPa
